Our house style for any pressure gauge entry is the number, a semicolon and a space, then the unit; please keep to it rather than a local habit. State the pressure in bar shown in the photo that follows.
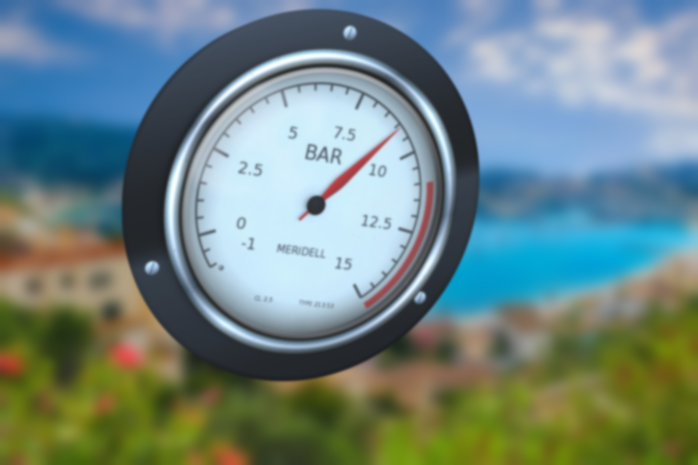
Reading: 9; bar
